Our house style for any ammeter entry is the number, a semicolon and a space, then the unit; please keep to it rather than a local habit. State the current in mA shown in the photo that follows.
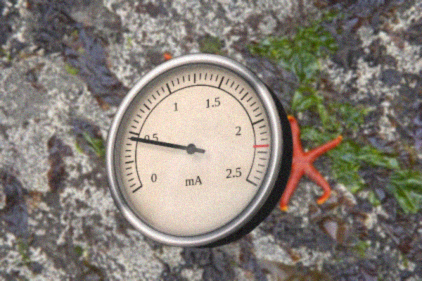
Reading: 0.45; mA
